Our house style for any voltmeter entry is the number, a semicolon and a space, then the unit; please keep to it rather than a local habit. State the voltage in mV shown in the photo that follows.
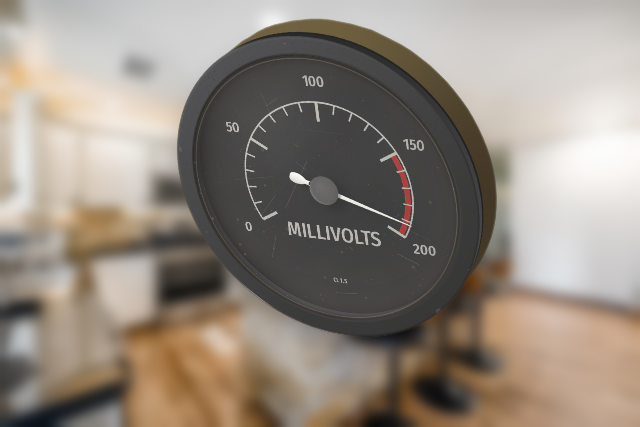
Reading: 190; mV
